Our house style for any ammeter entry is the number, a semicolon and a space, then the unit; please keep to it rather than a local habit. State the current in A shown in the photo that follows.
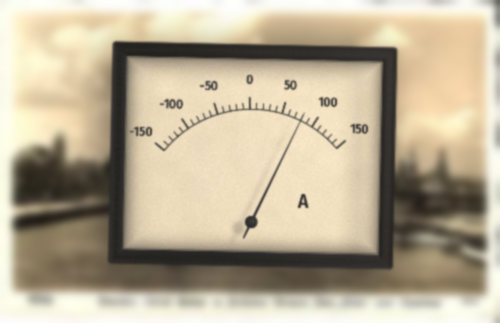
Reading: 80; A
